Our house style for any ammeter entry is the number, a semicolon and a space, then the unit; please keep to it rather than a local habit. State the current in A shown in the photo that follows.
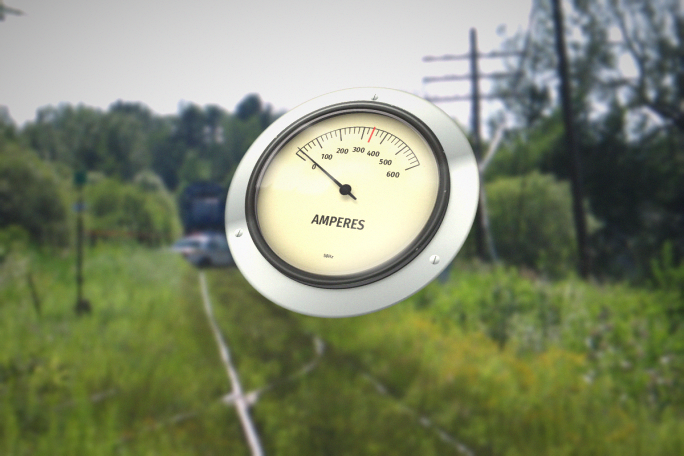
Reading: 20; A
